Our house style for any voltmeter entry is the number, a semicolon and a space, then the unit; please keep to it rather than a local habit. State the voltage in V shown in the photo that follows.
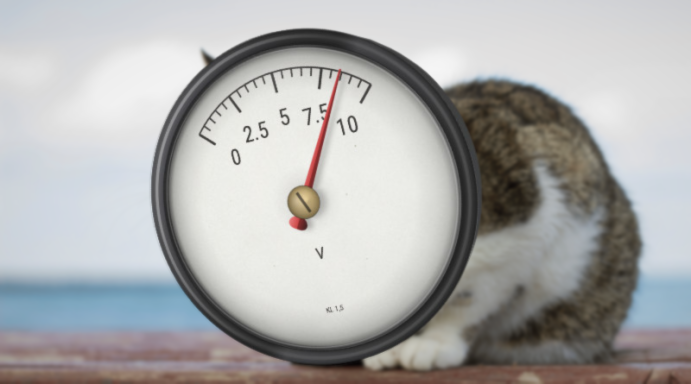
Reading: 8.5; V
